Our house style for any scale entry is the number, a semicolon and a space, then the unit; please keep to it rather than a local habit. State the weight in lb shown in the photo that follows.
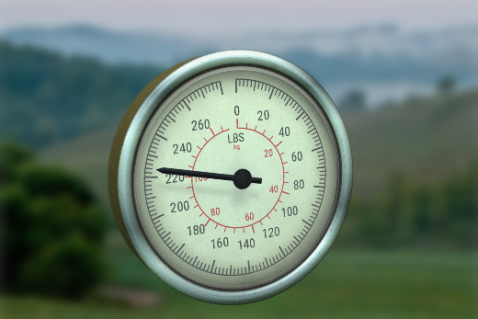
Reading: 224; lb
